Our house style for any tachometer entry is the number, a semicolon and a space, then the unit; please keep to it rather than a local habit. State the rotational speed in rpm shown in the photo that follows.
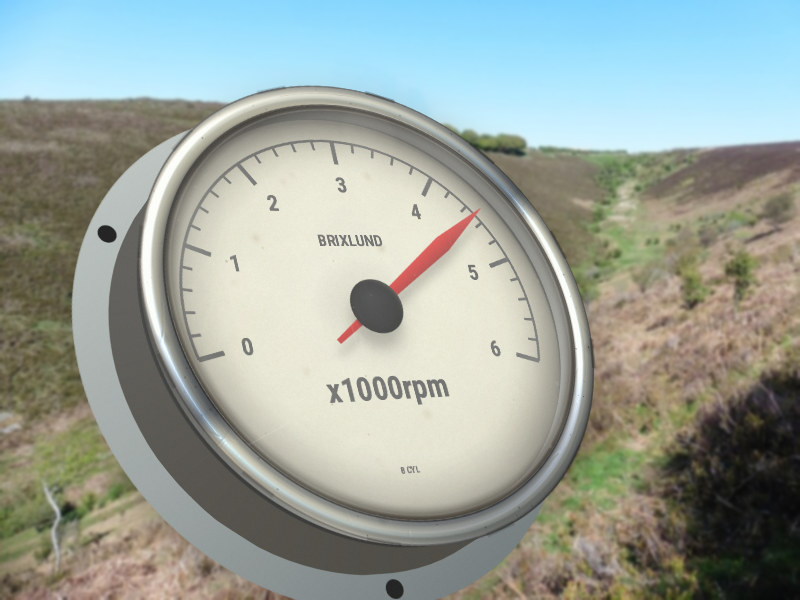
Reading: 4500; rpm
